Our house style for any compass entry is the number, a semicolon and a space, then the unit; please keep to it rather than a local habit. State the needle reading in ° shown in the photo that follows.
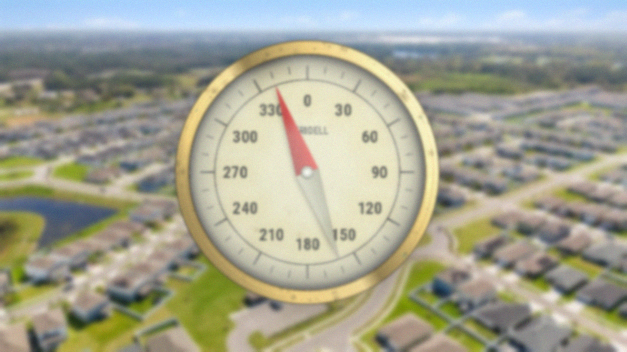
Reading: 340; °
